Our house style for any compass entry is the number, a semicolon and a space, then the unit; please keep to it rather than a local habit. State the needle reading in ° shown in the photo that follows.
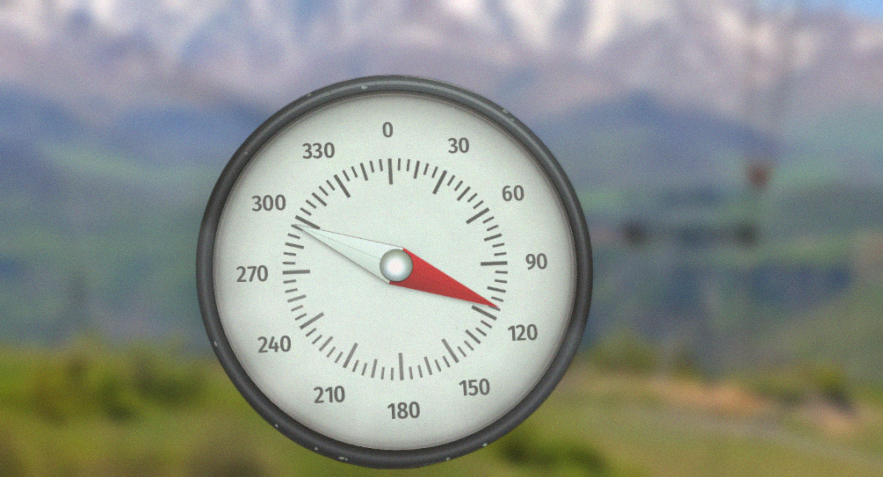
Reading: 115; °
